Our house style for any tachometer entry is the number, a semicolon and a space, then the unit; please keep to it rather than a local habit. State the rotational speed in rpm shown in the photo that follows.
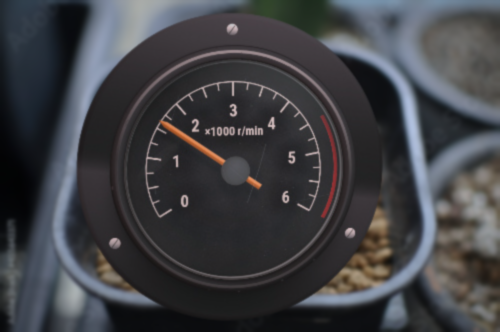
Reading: 1625; rpm
